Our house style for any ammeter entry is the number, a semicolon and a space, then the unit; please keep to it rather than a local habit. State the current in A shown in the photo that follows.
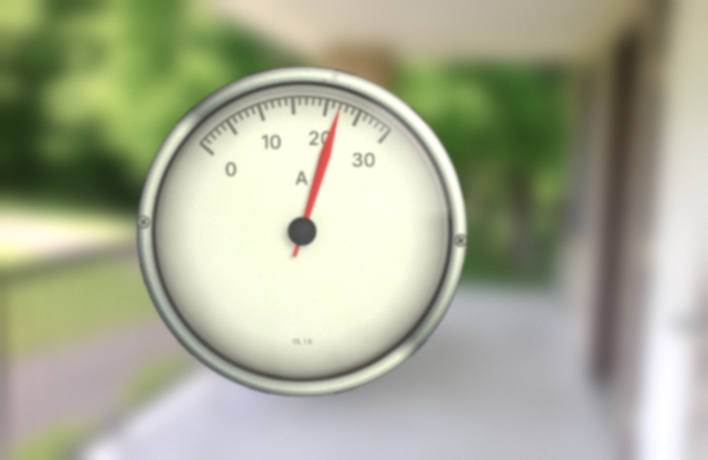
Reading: 22; A
